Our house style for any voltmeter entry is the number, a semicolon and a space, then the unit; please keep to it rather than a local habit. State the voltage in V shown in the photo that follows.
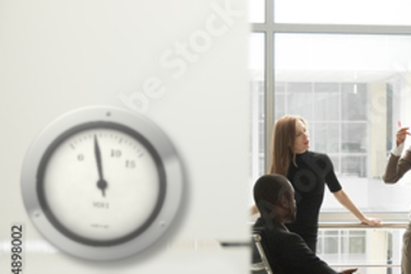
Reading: 5; V
